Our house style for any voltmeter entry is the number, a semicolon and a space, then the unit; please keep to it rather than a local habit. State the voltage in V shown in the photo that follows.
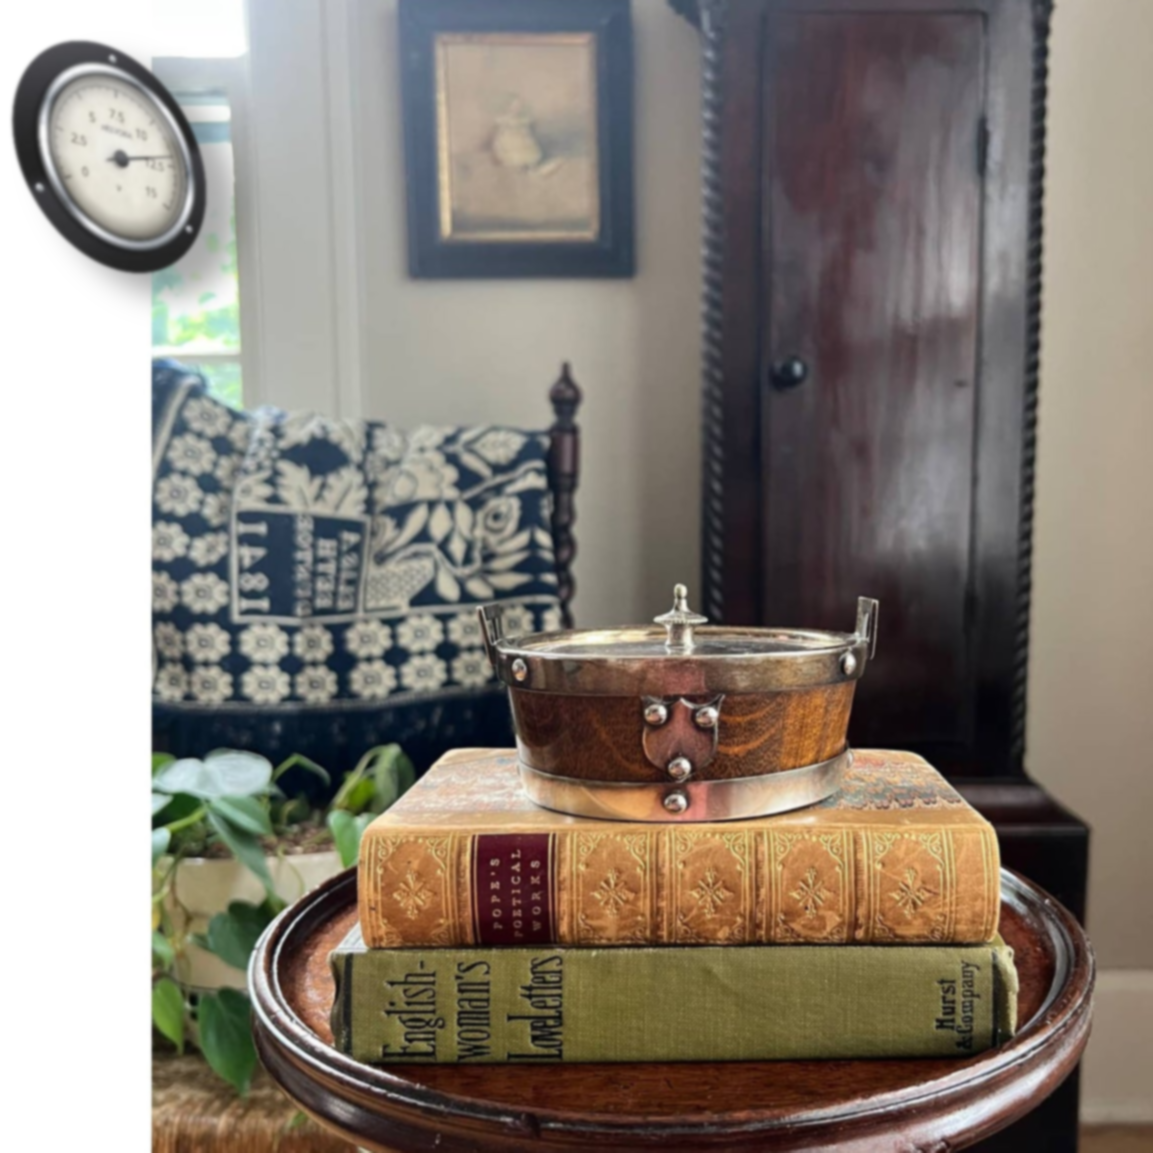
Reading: 12; V
